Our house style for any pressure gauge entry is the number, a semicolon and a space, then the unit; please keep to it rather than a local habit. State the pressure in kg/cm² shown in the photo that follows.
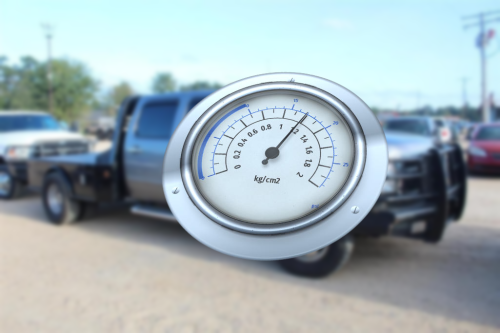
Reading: 1.2; kg/cm²
